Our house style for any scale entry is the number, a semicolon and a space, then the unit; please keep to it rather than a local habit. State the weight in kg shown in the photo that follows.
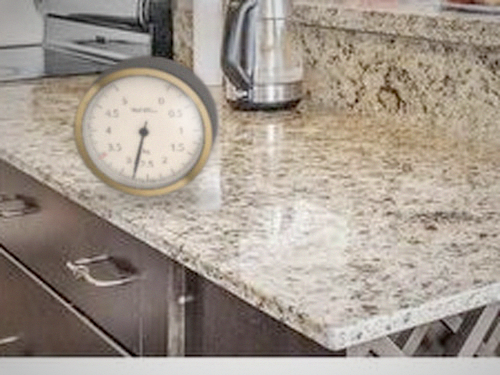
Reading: 2.75; kg
